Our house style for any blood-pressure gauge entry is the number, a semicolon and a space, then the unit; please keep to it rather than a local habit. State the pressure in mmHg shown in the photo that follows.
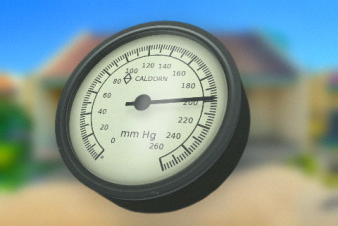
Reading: 200; mmHg
